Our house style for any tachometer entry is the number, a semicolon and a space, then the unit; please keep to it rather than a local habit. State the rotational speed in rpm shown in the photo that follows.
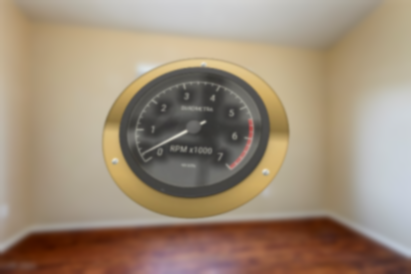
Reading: 200; rpm
